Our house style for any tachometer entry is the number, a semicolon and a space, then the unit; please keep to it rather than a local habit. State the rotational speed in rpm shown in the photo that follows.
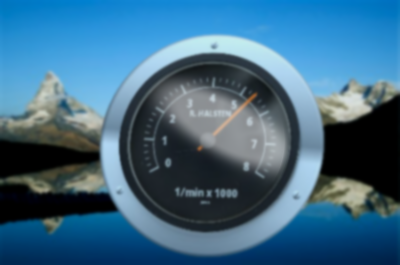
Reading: 5400; rpm
